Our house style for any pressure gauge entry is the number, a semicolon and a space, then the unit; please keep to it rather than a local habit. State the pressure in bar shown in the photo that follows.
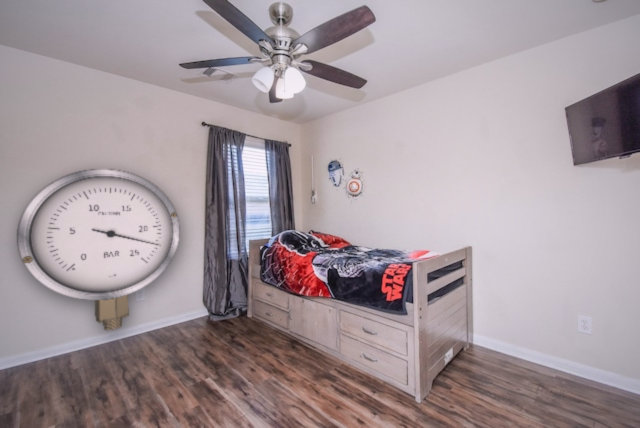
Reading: 22.5; bar
